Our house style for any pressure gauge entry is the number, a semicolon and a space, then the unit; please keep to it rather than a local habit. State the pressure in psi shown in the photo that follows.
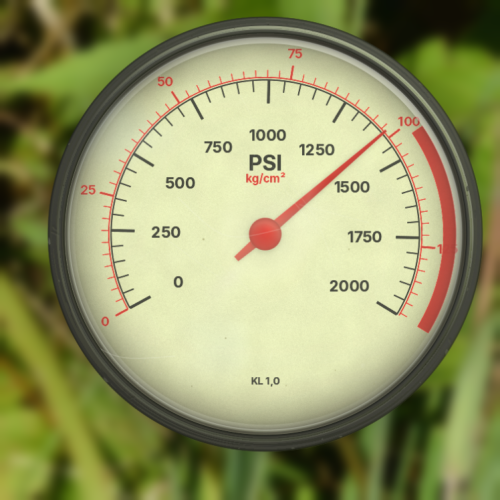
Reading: 1400; psi
